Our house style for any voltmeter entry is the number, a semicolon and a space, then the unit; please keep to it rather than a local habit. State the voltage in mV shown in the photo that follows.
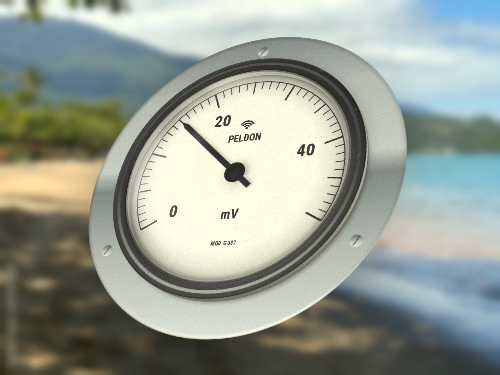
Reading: 15; mV
